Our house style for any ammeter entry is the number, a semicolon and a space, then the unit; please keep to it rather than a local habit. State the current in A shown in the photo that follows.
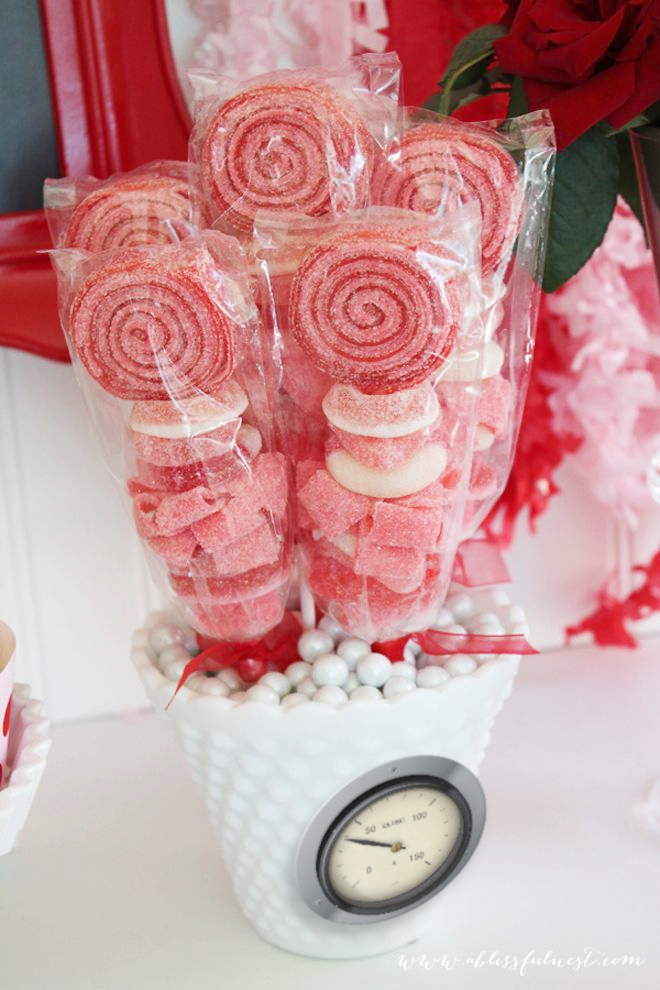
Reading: 40; A
